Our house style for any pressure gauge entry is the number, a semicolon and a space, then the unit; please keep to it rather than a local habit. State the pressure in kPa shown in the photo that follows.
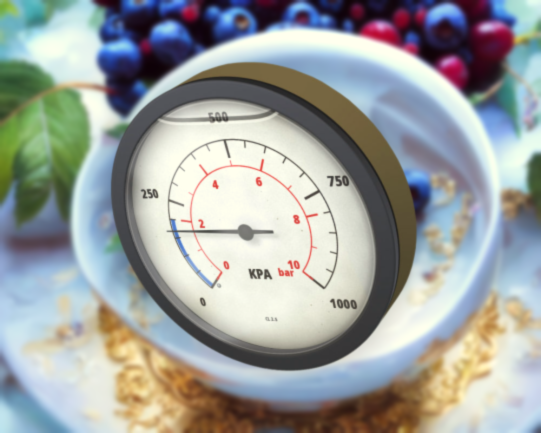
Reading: 175; kPa
